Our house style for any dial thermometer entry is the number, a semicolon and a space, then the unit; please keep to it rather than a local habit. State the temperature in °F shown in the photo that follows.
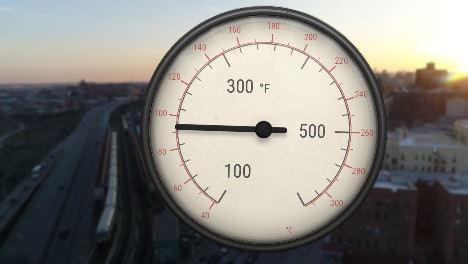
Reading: 200; °F
